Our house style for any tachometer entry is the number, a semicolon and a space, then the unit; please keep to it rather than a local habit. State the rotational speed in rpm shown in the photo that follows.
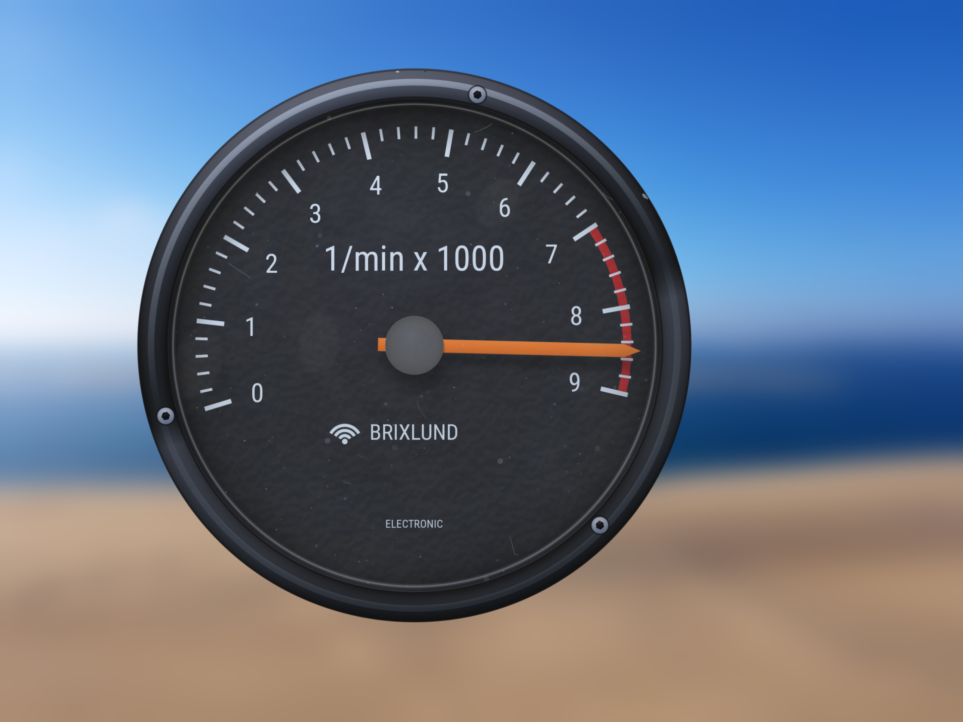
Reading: 8500; rpm
